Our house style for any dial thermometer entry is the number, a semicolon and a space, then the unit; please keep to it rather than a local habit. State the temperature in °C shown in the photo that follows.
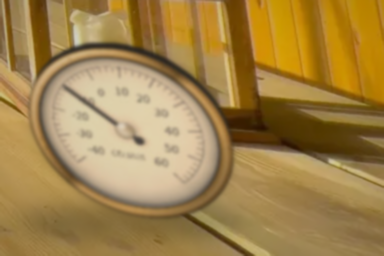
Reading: -10; °C
